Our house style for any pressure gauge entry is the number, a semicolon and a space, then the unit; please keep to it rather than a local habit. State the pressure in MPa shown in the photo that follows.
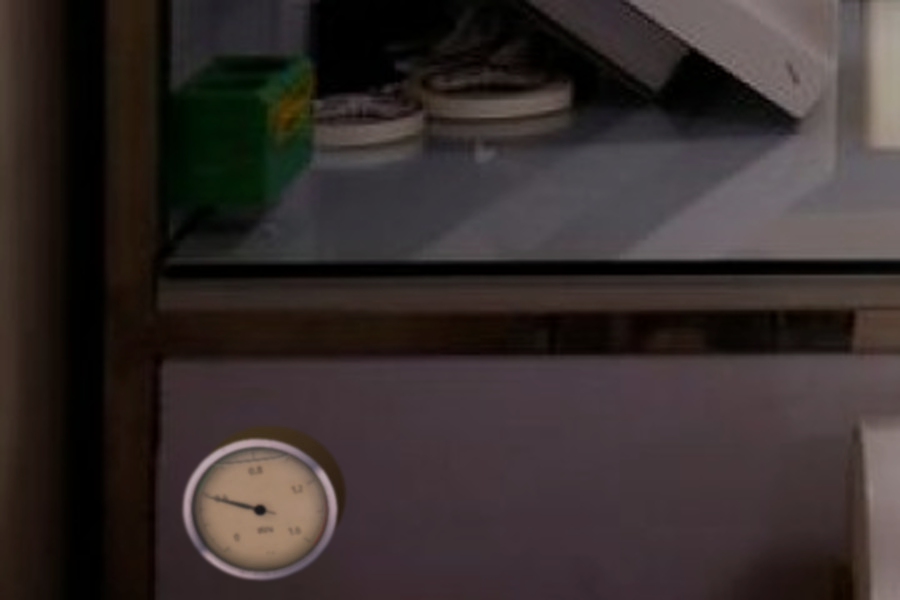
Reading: 0.4; MPa
